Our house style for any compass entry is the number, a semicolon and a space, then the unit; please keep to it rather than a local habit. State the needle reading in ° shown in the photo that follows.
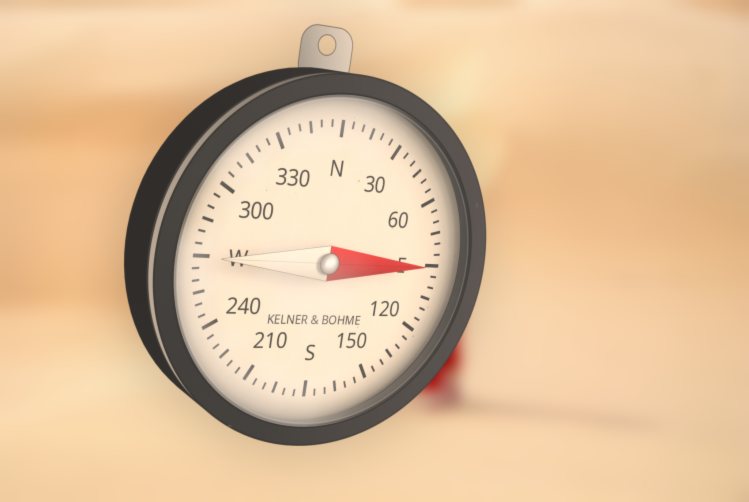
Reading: 90; °
